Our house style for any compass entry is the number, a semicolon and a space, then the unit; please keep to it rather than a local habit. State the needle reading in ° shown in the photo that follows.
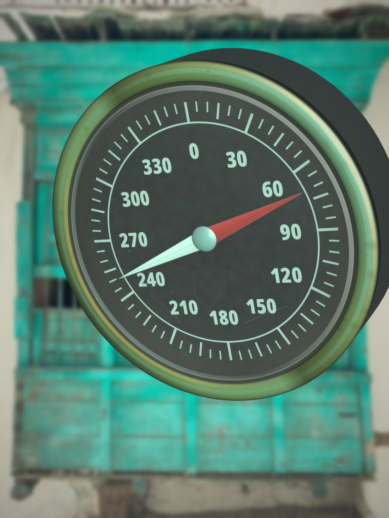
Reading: 70; °
